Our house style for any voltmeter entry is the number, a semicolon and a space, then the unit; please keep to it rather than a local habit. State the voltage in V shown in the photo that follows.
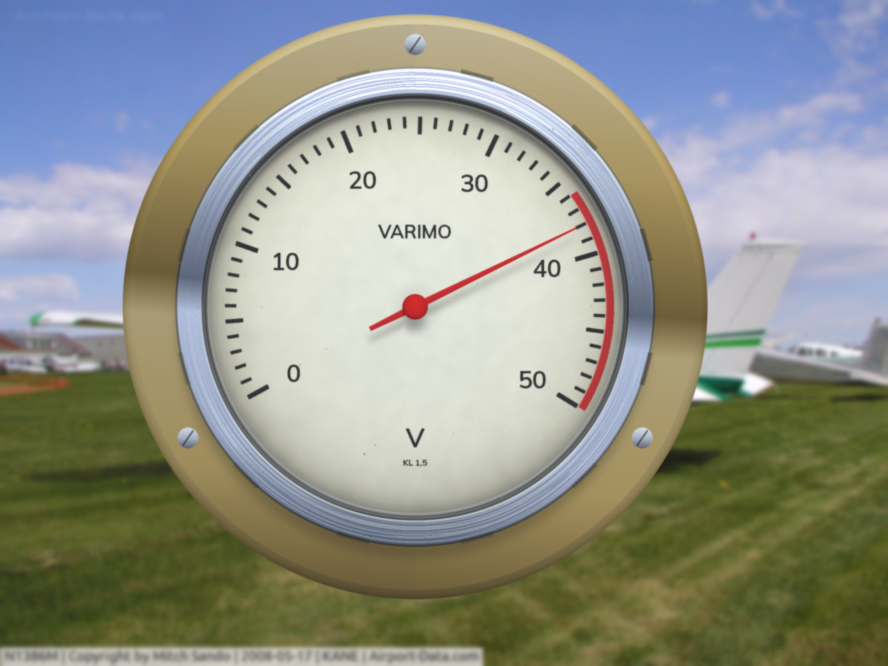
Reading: 38; V
